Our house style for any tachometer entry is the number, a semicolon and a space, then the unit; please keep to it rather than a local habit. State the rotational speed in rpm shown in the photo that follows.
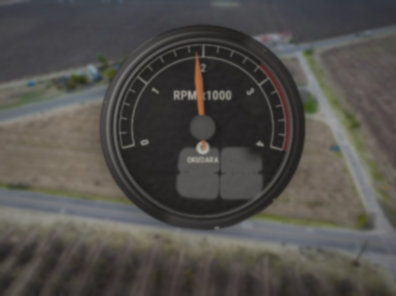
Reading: 1900; rpm
